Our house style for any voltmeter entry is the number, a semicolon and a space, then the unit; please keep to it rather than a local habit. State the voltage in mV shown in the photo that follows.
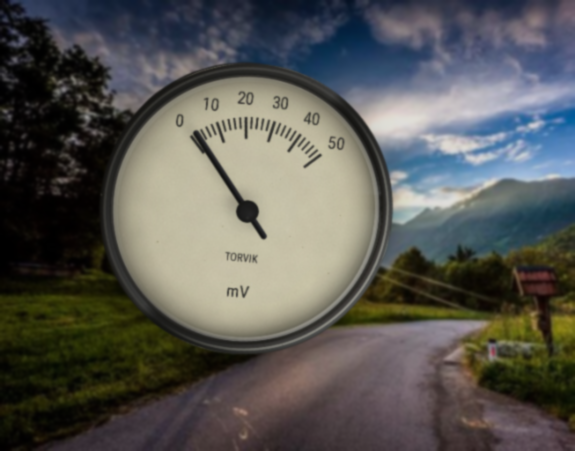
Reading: 2; mV
